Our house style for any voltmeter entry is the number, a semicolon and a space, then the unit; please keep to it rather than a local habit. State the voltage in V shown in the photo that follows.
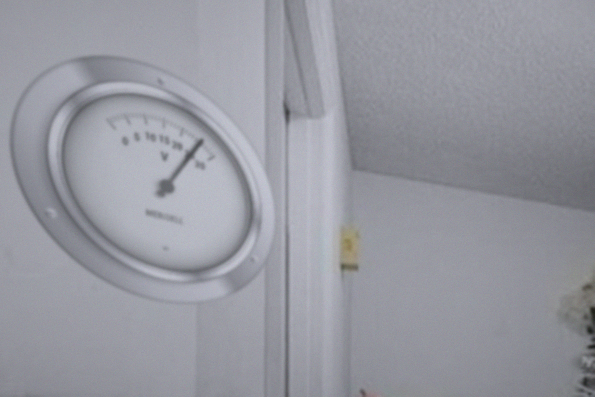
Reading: 25; V
